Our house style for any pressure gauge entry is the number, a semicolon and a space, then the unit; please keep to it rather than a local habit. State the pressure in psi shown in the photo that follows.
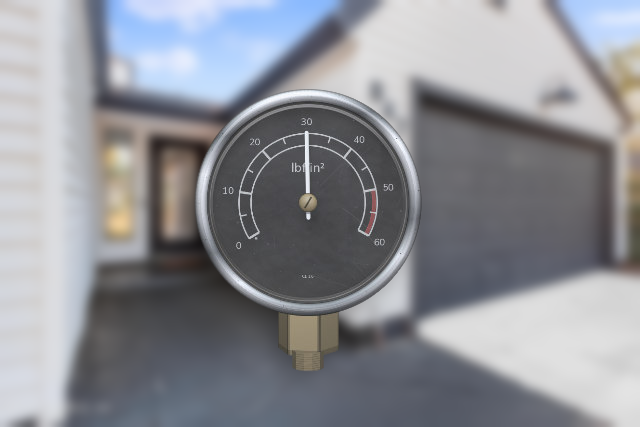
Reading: 30; psi
